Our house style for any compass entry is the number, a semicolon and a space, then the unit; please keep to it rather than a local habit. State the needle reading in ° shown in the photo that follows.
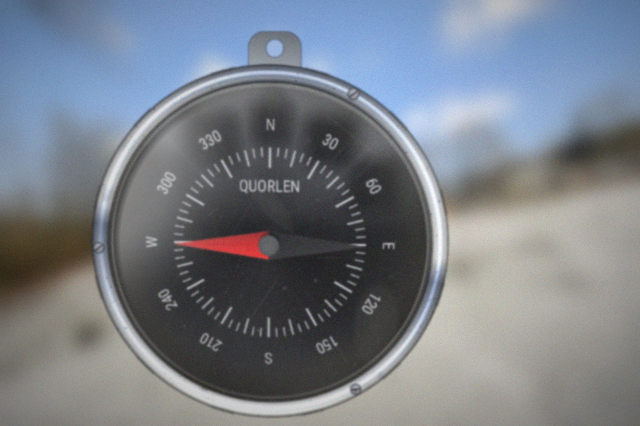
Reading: 270; °
